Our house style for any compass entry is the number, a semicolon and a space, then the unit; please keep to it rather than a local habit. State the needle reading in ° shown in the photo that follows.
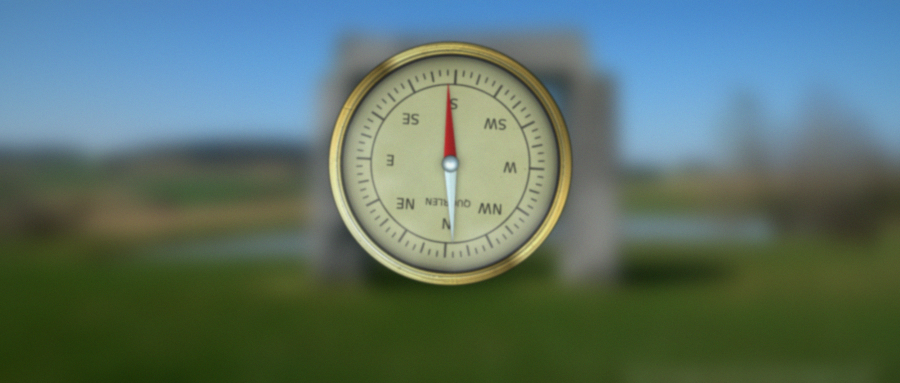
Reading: 175; °
